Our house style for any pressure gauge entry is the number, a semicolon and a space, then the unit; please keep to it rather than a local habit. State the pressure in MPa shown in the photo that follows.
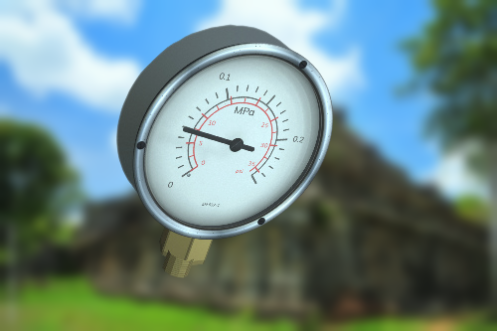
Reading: 0.05; MPa
